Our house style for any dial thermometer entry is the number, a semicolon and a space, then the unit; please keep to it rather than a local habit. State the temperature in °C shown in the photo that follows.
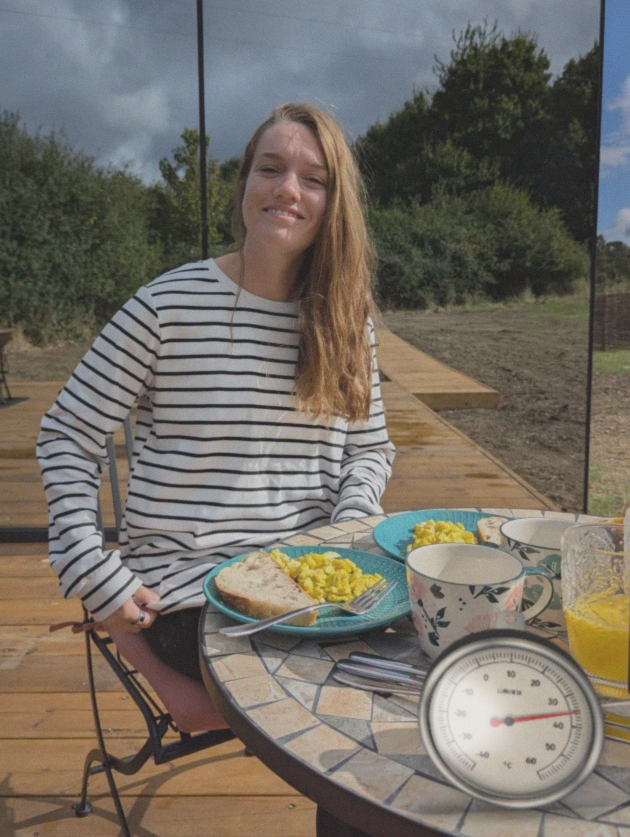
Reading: 35; °C
